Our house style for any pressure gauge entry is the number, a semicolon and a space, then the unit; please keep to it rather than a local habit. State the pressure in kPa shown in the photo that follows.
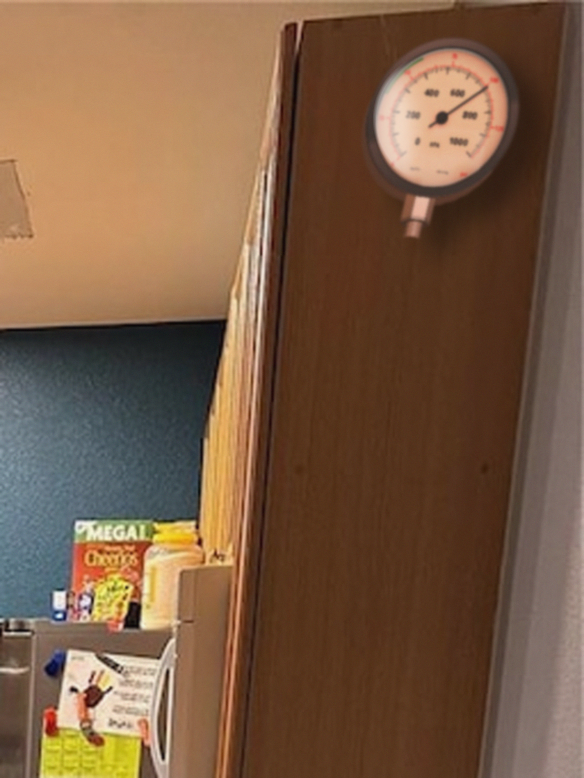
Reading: 700; kPa
